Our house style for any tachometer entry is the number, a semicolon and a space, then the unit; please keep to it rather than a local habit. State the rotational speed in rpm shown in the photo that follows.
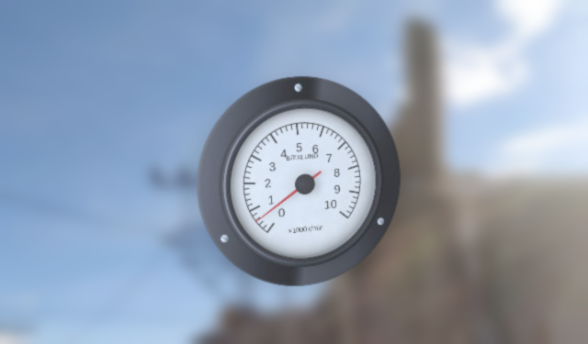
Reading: 600; rpm
